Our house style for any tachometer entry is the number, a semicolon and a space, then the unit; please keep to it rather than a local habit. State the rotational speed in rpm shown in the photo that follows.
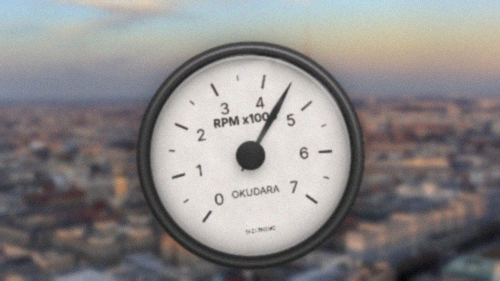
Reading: 4500; rpm
